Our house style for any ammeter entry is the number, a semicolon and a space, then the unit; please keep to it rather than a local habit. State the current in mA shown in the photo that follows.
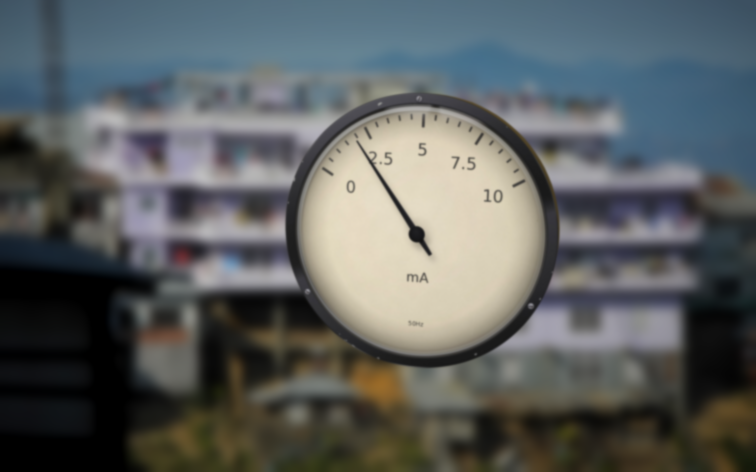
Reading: 2; mA
